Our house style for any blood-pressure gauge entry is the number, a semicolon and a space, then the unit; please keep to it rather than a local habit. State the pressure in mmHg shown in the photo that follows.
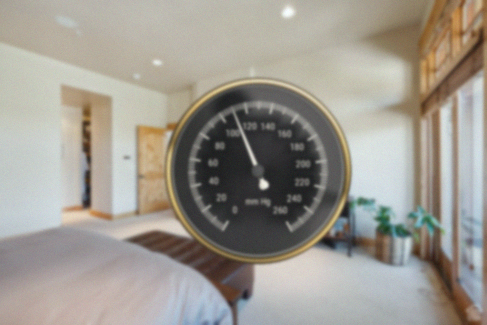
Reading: 110; mmHg
